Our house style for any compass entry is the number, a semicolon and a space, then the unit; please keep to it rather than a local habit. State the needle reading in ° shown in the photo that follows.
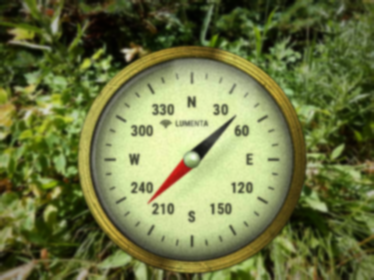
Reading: 225; °
